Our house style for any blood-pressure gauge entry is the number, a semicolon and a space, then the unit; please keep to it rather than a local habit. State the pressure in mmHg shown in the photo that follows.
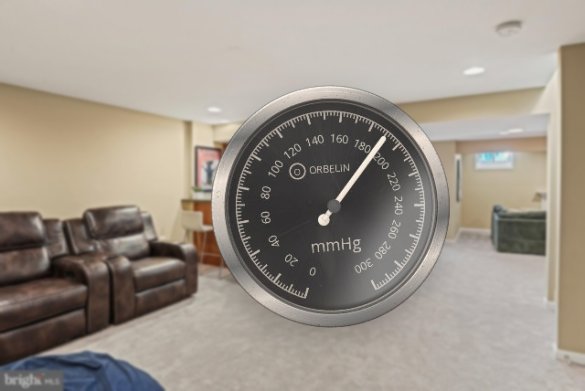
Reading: 190; mmHg
